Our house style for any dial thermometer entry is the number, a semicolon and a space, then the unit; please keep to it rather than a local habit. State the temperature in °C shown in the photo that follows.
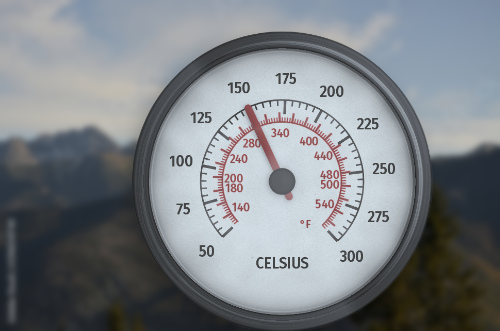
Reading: 150; °C
